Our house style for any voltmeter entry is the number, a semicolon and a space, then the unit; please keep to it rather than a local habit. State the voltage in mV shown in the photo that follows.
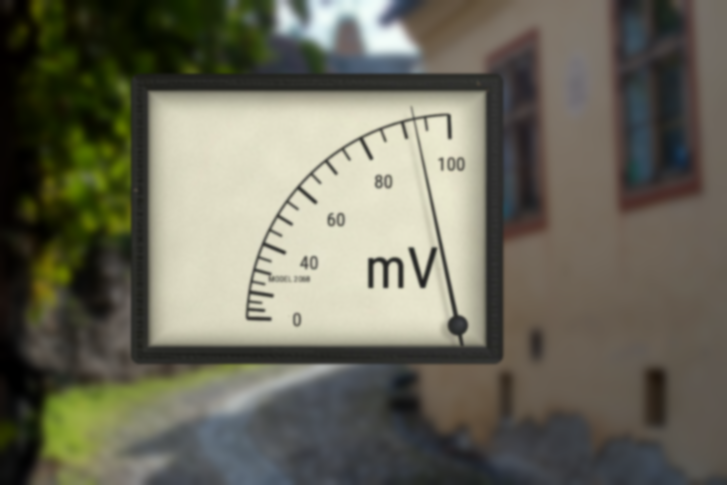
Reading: 92.5; mV
